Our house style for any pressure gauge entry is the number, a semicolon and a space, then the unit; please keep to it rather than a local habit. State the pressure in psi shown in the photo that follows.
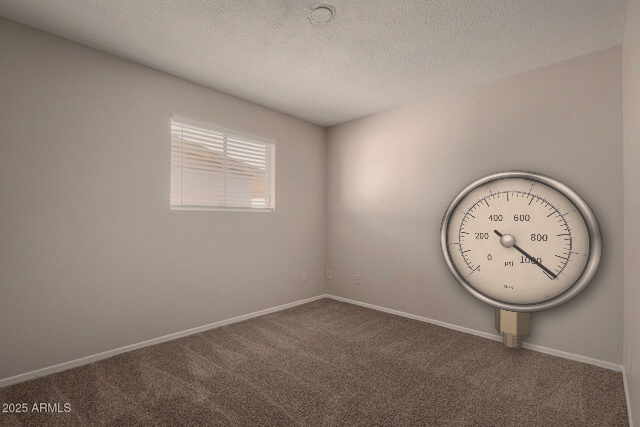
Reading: 980; psi
